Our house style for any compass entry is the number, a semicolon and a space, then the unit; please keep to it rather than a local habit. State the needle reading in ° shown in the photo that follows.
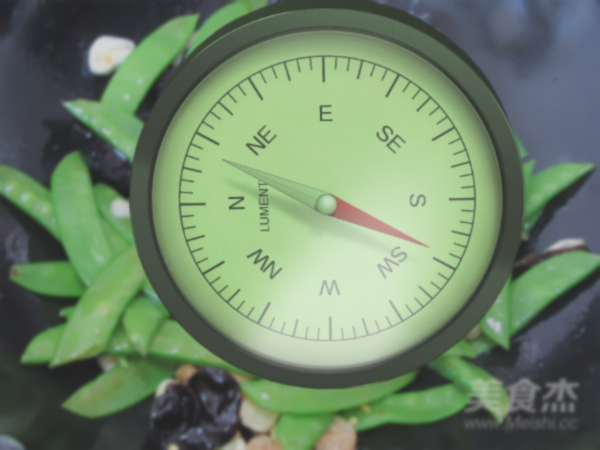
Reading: 205; °
